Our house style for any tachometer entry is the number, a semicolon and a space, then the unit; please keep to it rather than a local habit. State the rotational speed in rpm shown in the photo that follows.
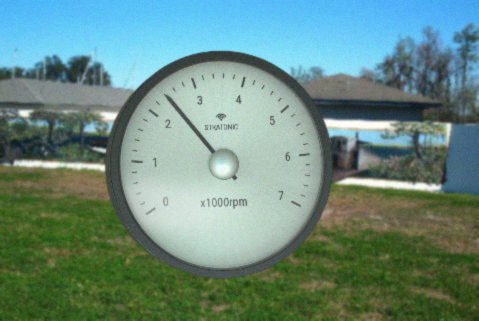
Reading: 2400; rpm
